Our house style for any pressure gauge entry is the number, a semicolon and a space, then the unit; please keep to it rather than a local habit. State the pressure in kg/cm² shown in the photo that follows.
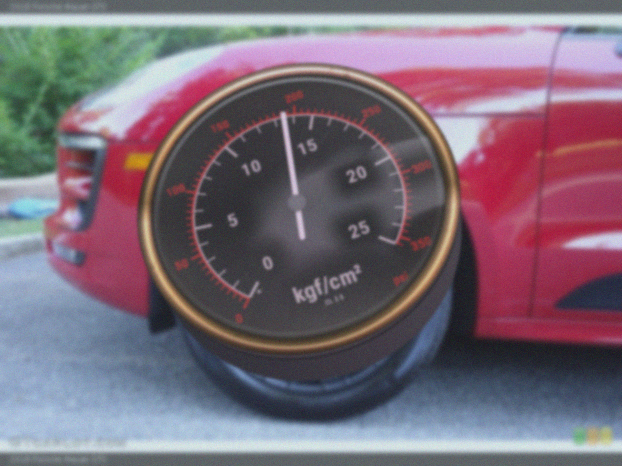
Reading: 13.5; kg/cm²
